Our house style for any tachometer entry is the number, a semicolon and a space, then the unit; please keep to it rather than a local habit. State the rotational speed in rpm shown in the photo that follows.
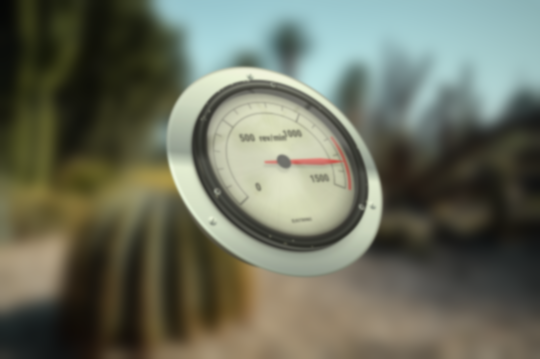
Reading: 1350; rpm
